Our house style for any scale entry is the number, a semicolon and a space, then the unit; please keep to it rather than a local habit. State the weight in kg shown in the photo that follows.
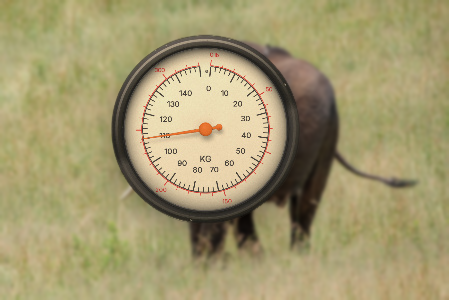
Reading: 110; kg
